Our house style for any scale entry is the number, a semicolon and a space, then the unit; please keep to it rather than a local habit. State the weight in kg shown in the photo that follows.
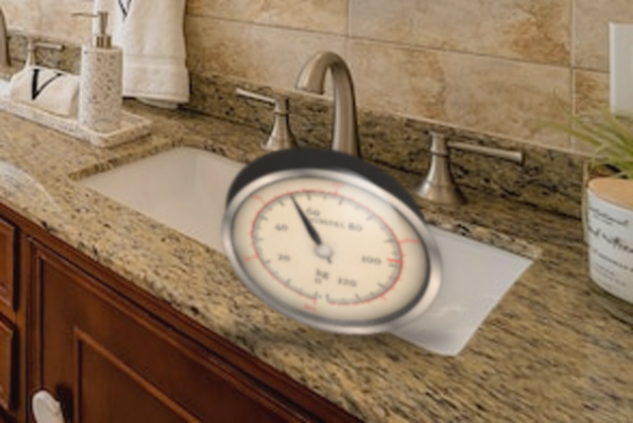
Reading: 55; kg
